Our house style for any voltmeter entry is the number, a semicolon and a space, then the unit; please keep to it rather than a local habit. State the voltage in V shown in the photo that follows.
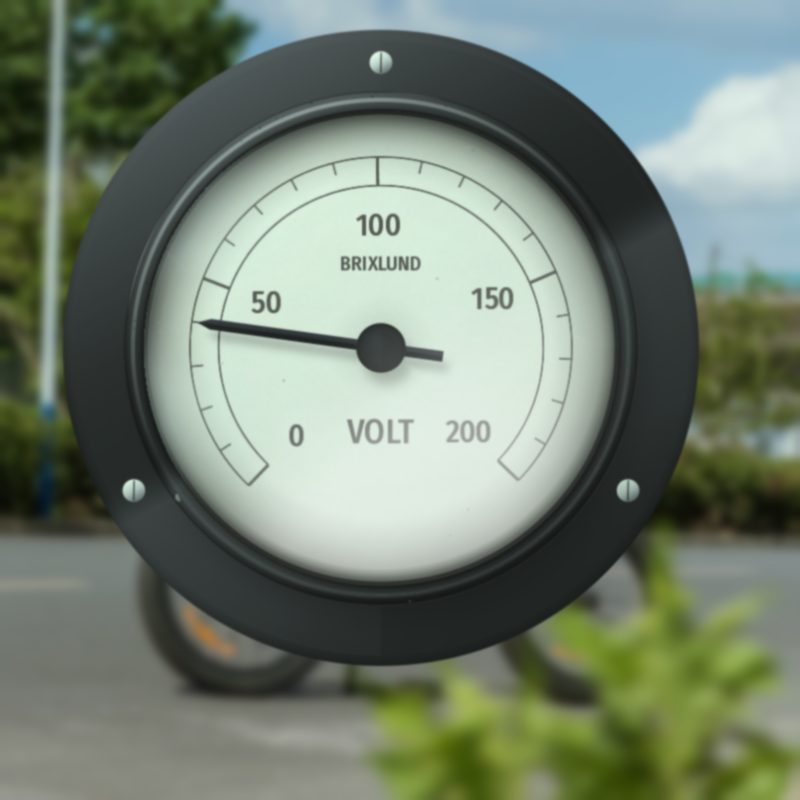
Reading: 40; V
